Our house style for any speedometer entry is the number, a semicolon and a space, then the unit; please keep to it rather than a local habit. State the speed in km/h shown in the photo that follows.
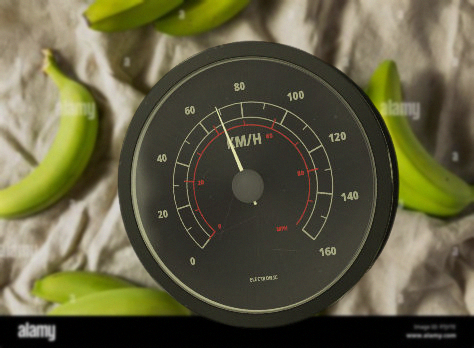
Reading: 70; km/h
